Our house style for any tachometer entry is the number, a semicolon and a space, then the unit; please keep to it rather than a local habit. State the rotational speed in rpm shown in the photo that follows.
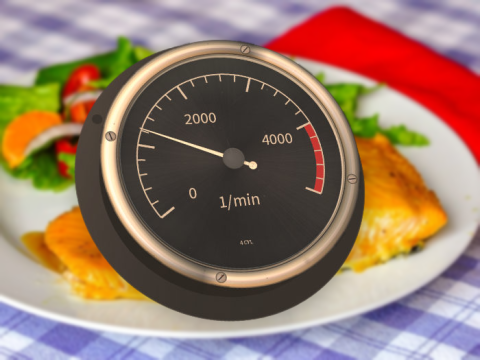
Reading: 1200; rpm
